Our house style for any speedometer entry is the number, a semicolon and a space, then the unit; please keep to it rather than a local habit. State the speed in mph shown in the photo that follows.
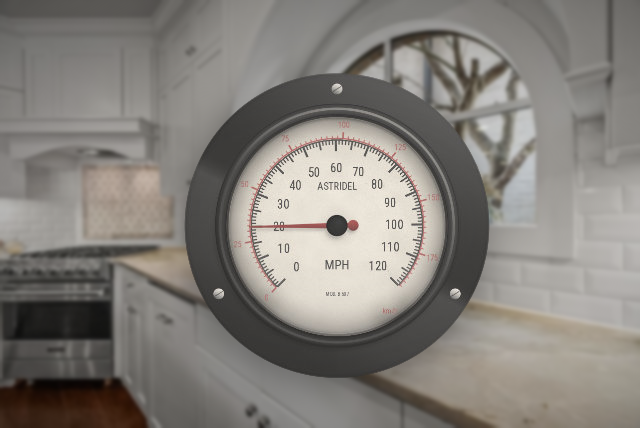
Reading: 20; mph
